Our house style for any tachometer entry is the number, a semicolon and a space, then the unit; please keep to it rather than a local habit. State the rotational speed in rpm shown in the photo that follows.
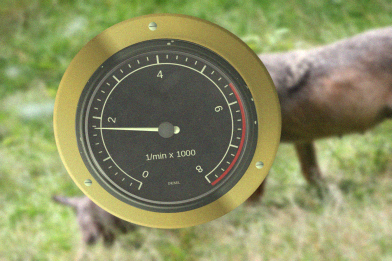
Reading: 1800; rpm
